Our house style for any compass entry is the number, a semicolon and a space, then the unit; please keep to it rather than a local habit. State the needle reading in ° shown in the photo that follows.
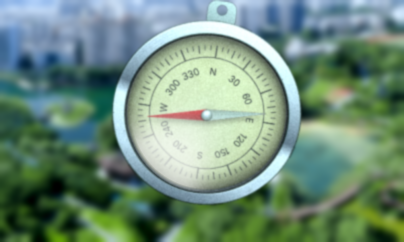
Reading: 260; °
